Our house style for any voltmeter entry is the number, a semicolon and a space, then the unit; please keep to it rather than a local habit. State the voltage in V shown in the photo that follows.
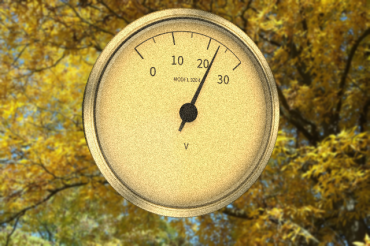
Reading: 22.5; V
